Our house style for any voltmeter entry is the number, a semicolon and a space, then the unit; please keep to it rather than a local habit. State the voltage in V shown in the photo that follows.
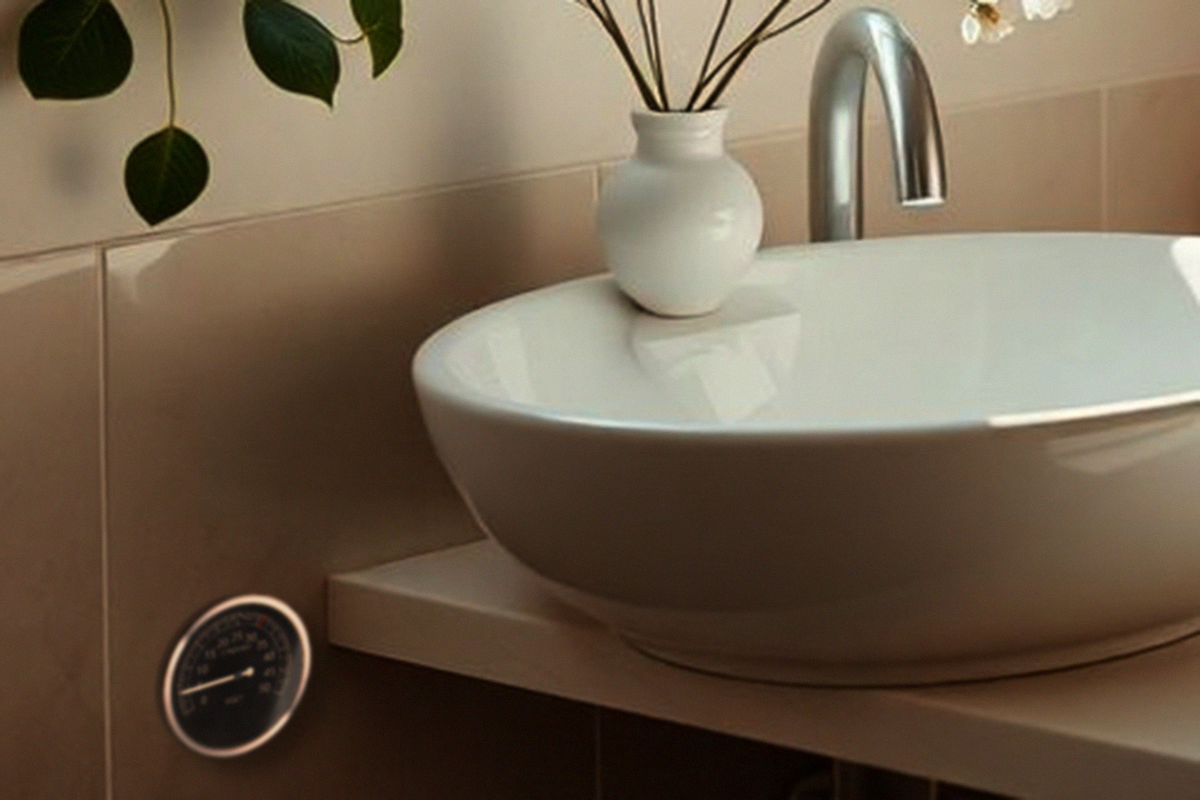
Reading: 5; V
